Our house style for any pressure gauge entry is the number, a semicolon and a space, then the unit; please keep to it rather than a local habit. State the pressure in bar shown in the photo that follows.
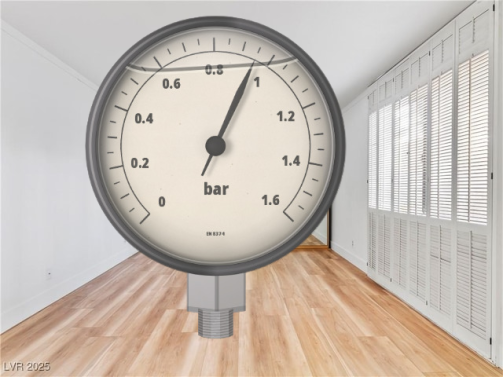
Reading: 0.95; bar
